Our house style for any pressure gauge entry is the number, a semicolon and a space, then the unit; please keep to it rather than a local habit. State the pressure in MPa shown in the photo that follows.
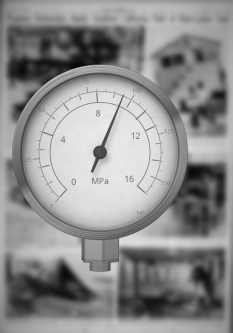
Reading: 9.5; MPa
